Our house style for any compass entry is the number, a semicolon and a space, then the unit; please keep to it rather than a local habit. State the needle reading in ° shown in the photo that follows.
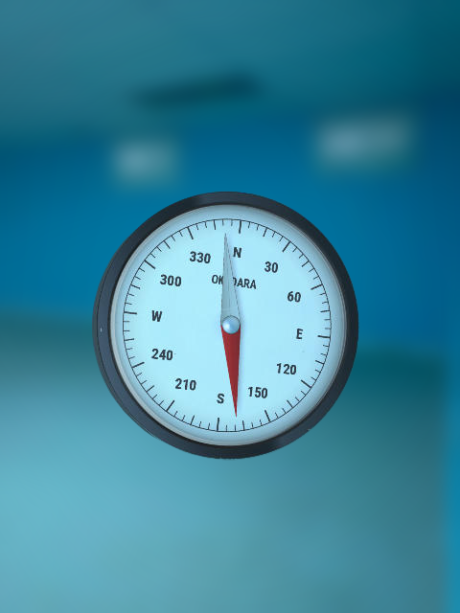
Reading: 170; °
